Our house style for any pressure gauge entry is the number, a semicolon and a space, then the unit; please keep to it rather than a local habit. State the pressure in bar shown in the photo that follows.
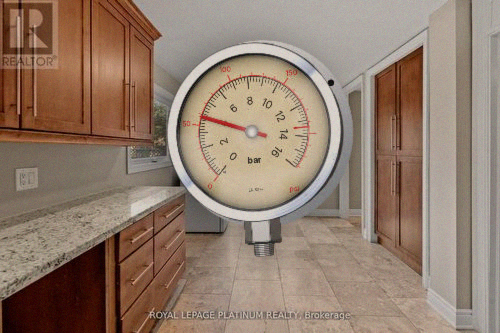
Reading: 4; bar
